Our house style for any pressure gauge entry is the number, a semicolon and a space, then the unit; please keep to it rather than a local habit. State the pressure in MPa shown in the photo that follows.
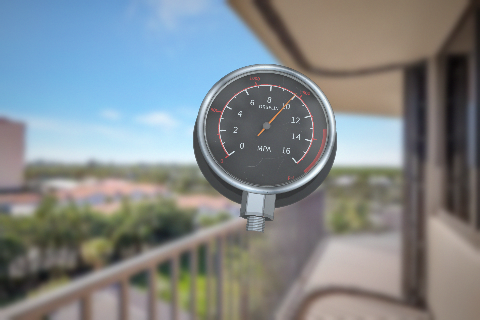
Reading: 10; MPa
